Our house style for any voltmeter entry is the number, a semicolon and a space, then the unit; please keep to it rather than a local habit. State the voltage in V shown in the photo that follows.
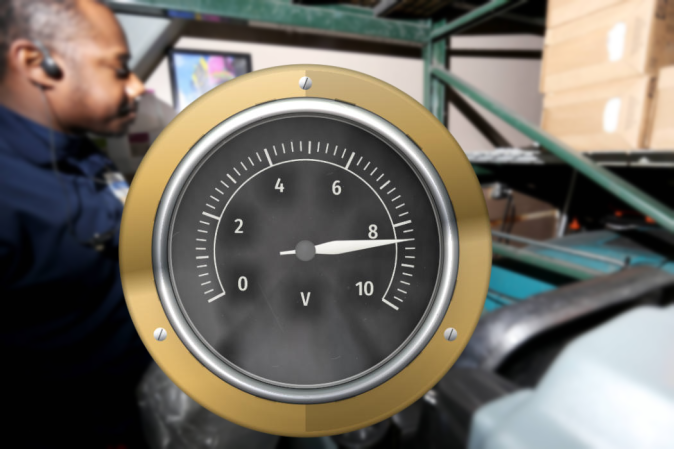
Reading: 8.4; V
